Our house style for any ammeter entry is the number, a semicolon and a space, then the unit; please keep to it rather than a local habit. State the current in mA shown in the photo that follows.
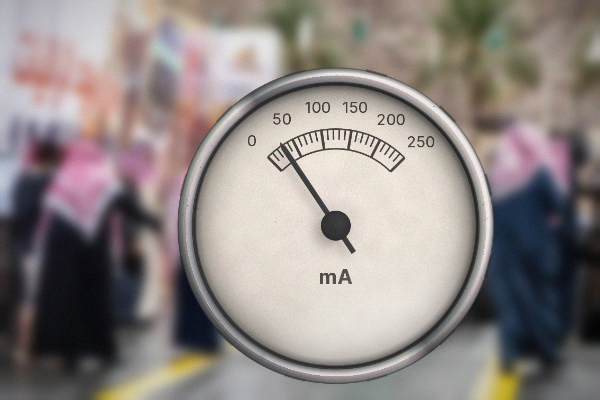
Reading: 30; mA
